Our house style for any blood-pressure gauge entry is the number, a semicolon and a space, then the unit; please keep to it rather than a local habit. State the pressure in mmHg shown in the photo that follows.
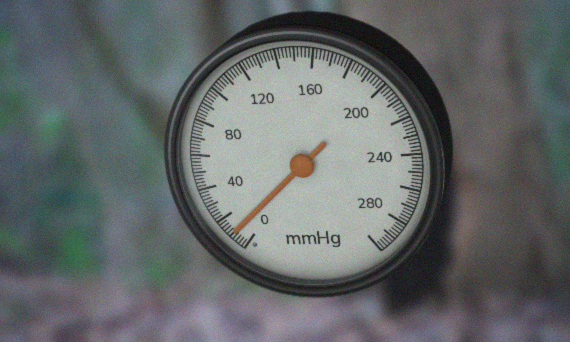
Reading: 10; mmHg
